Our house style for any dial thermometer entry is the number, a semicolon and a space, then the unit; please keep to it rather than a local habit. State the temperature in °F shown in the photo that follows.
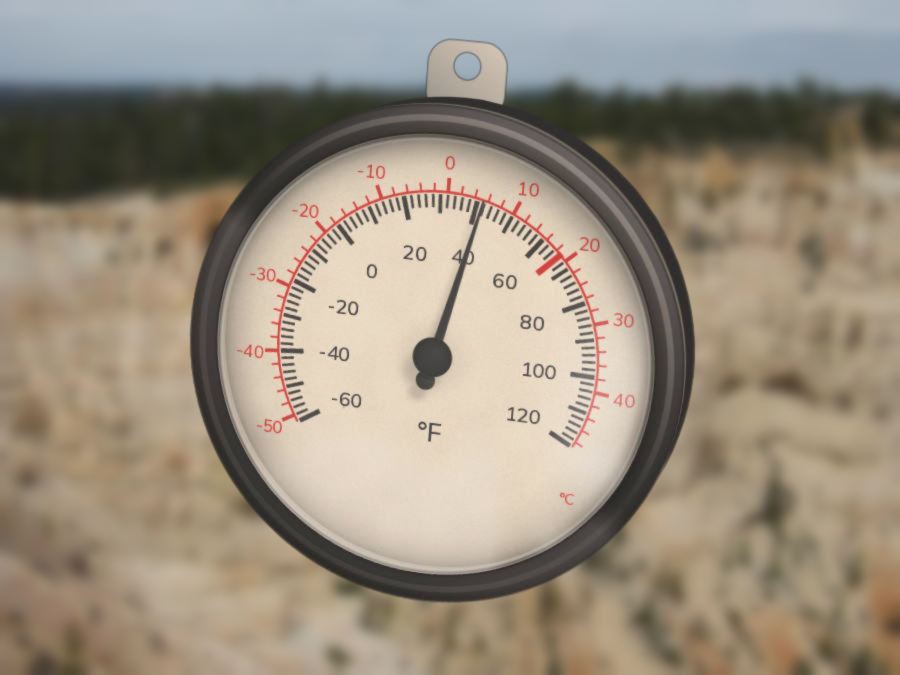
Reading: 42; °F
